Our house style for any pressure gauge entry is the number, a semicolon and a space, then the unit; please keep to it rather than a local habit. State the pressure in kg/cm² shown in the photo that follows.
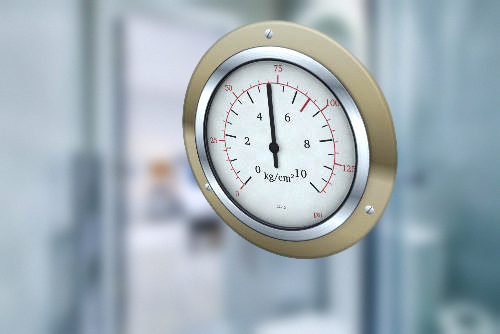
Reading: 5; kg/cm²
